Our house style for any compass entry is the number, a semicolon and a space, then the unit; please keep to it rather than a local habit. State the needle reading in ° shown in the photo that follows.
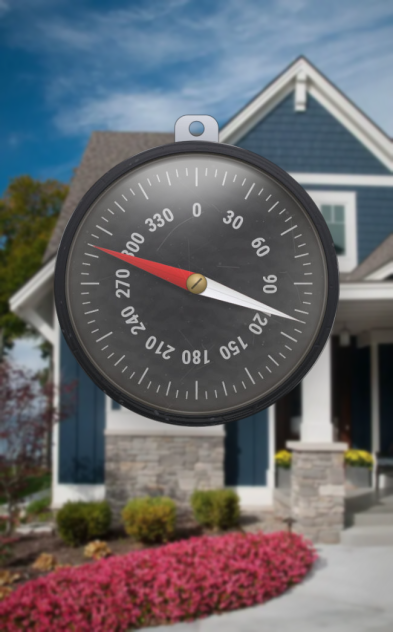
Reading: 290; °
